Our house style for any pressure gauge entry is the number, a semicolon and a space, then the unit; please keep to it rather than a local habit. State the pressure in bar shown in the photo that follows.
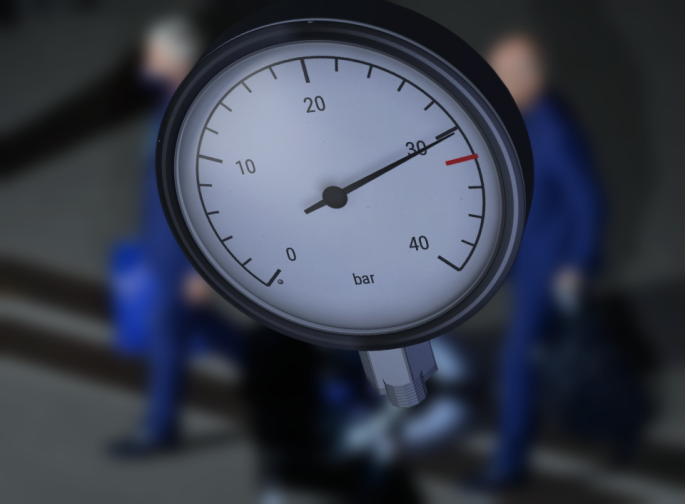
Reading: 30; bar
